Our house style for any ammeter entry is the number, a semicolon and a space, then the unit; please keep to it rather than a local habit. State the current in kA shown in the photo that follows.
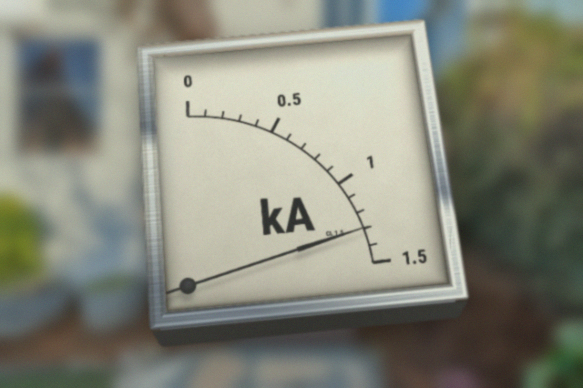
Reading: 1.3; kA
